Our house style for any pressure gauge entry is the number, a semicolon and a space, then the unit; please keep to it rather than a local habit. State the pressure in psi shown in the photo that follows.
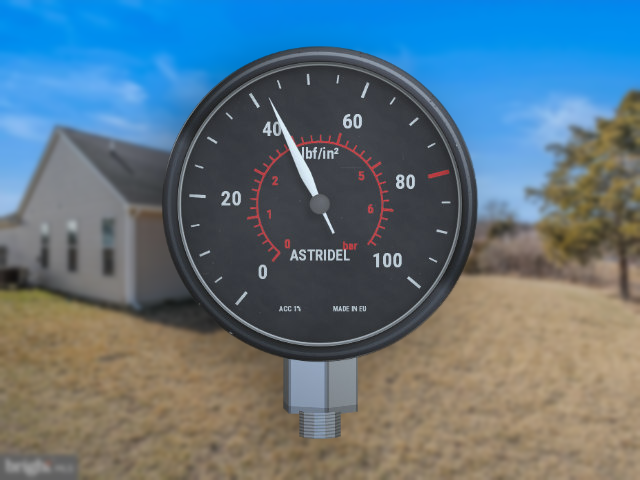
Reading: 42.5; psi
